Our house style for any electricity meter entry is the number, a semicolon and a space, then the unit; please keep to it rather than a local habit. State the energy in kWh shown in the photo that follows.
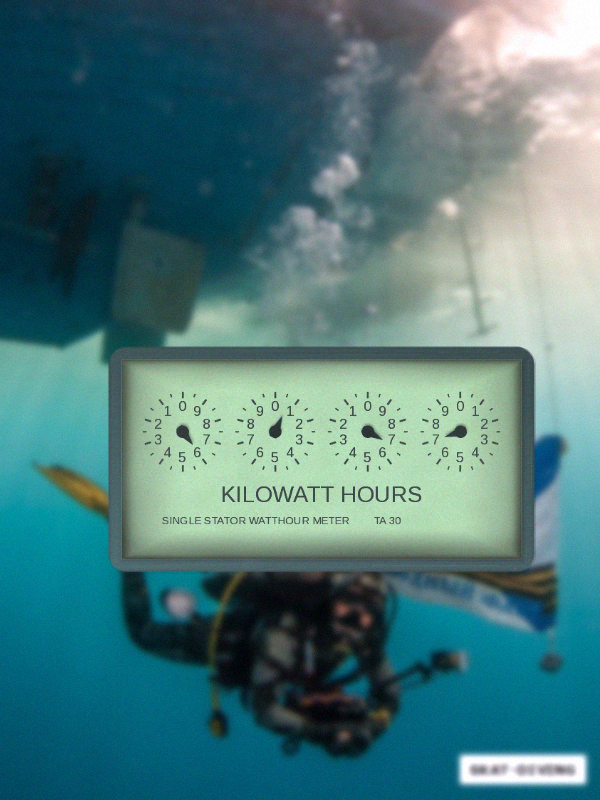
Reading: 6067; kWh
